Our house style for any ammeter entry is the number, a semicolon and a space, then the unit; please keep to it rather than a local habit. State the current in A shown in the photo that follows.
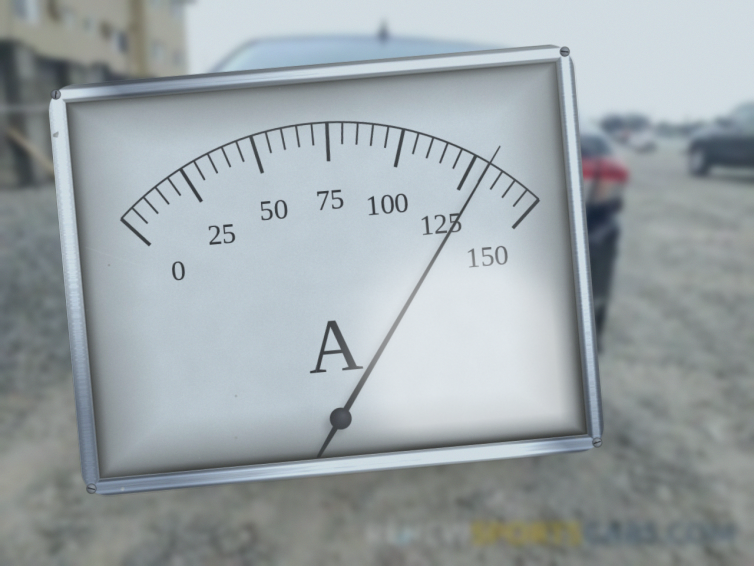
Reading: 130; A
